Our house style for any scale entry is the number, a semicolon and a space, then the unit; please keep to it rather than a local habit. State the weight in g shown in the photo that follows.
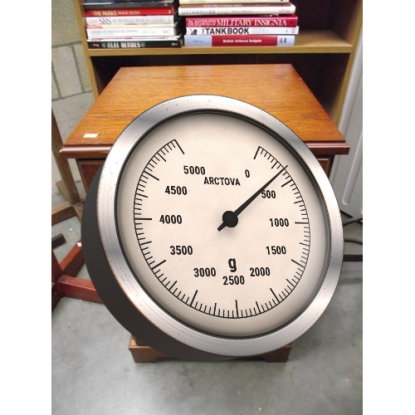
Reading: 350; g
